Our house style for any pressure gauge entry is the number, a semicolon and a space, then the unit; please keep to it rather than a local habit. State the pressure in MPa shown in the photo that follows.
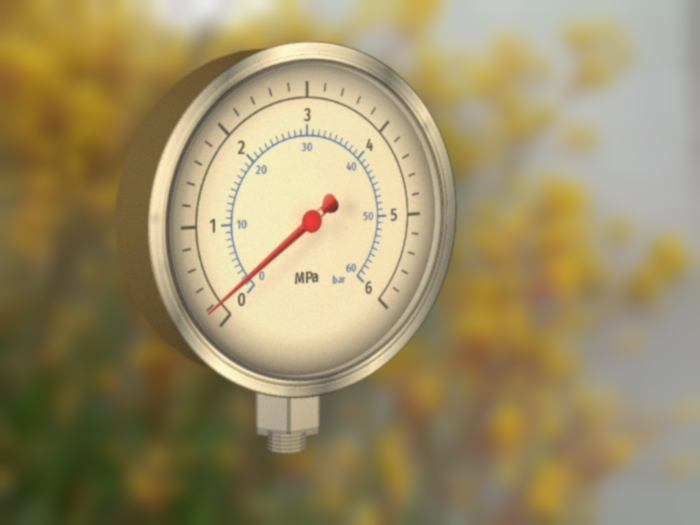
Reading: 0.2; MPa
